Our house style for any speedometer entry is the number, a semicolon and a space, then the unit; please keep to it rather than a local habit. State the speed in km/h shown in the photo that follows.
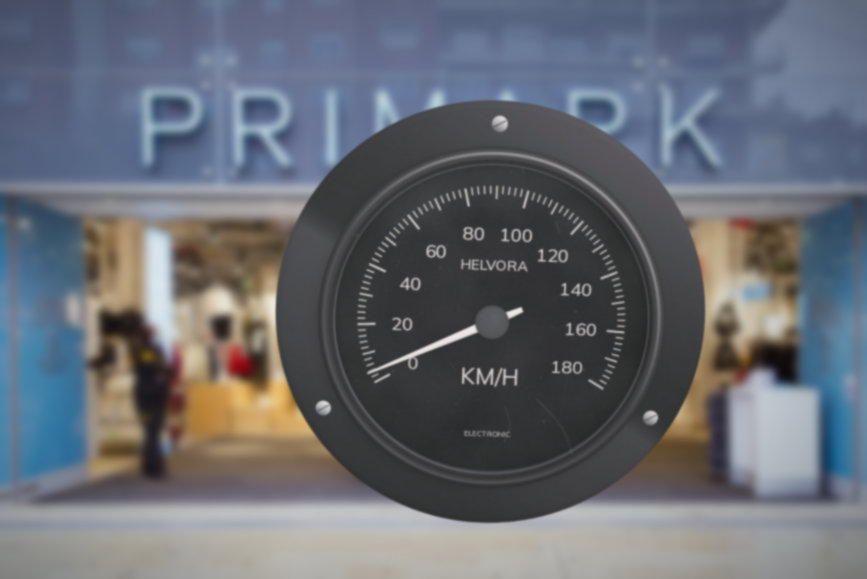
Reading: 4; km/h
